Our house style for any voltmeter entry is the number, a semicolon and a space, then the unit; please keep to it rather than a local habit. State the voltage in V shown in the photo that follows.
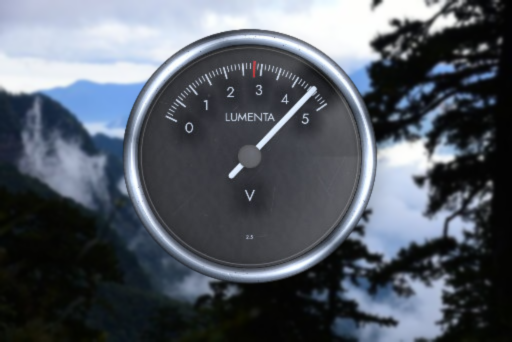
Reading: 4.5; V
